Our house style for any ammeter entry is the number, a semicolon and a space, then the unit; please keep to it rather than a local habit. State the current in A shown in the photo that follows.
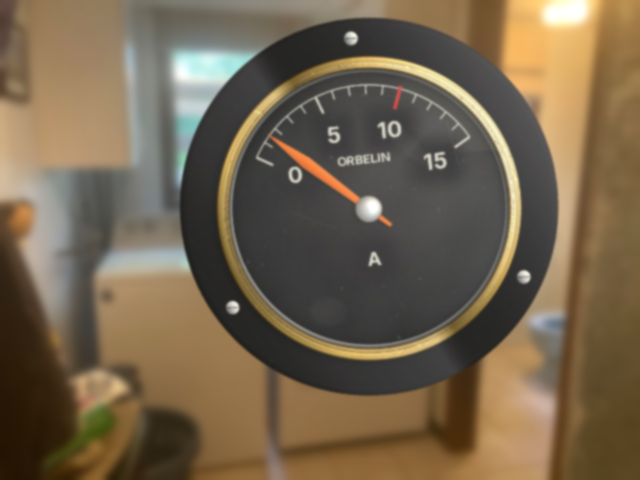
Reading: 1.5; A
